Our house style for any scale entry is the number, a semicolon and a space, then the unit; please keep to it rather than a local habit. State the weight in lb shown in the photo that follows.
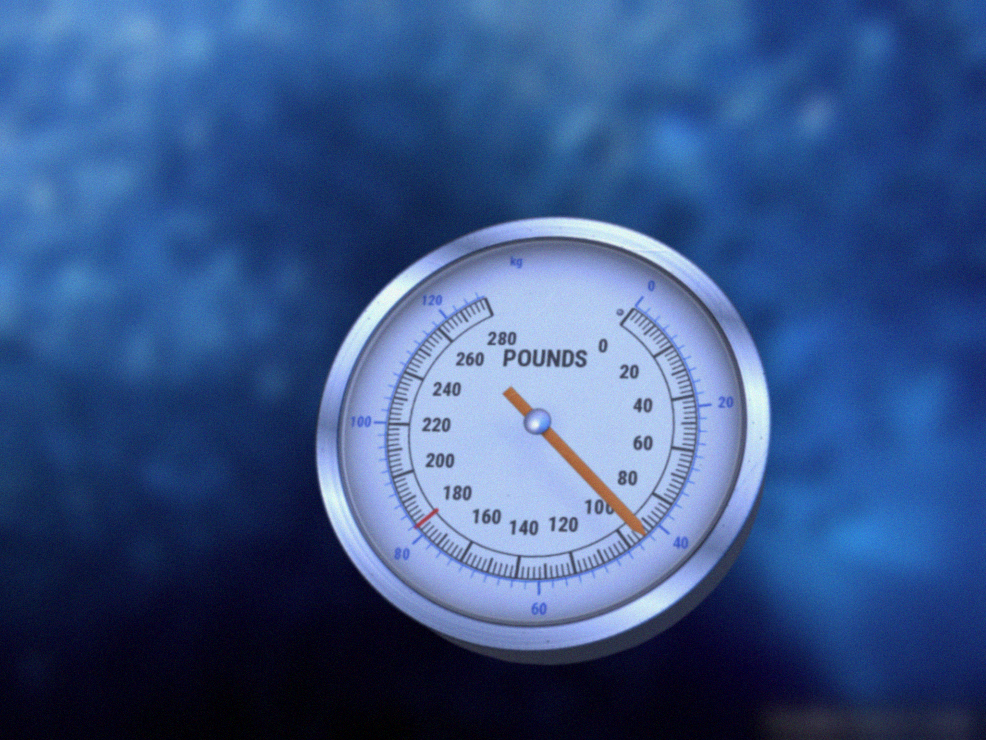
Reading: 94; lb
